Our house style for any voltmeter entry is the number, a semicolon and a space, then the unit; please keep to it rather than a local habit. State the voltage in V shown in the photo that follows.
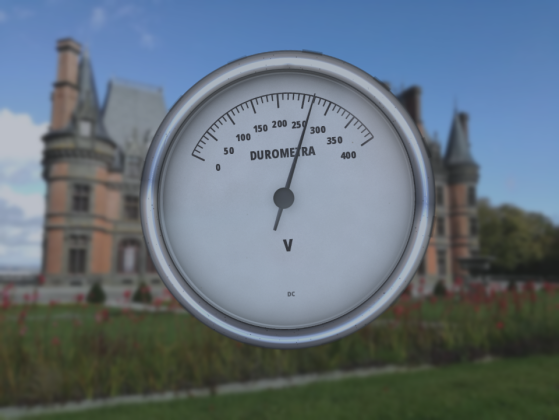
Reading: 270; V
